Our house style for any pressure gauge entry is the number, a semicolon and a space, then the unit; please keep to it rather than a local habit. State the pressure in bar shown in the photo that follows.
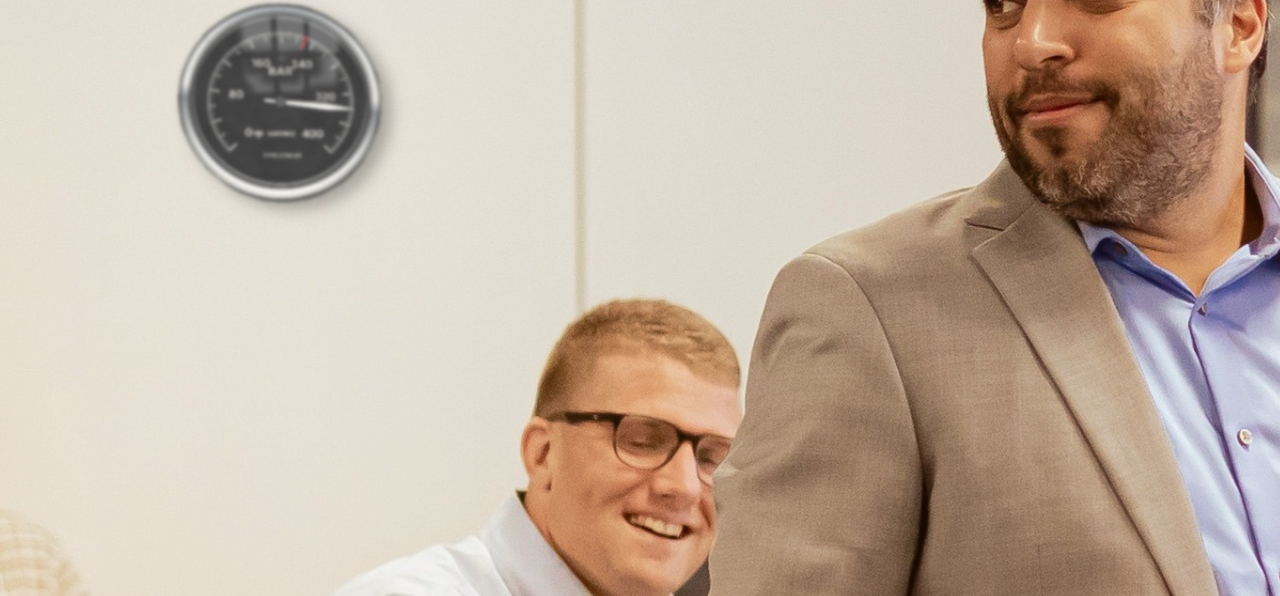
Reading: 340; bar
